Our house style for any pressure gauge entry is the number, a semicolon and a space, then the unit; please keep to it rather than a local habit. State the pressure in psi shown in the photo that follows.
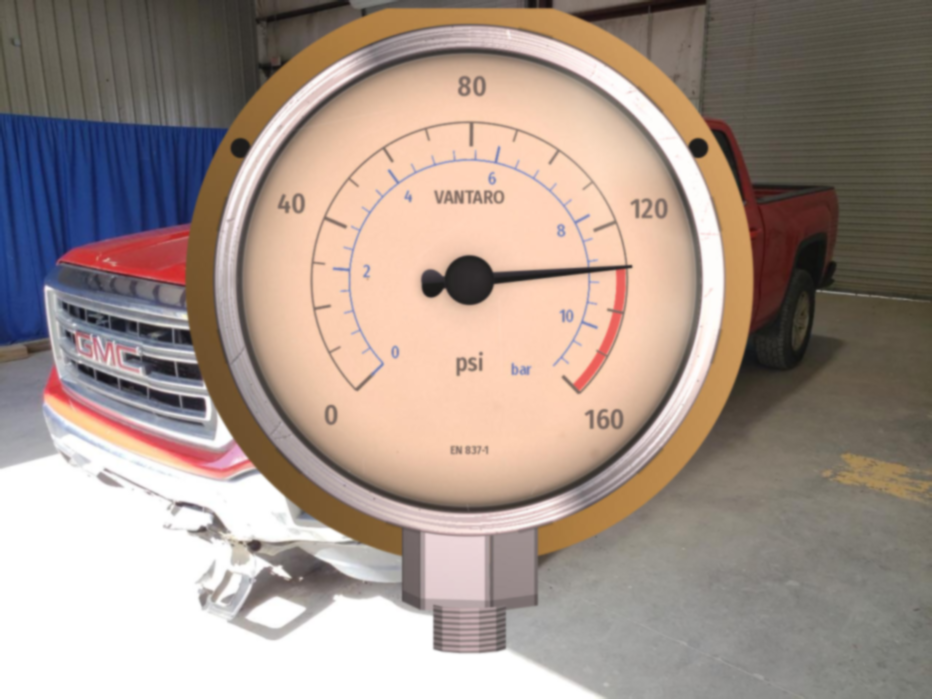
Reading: 130; psi
